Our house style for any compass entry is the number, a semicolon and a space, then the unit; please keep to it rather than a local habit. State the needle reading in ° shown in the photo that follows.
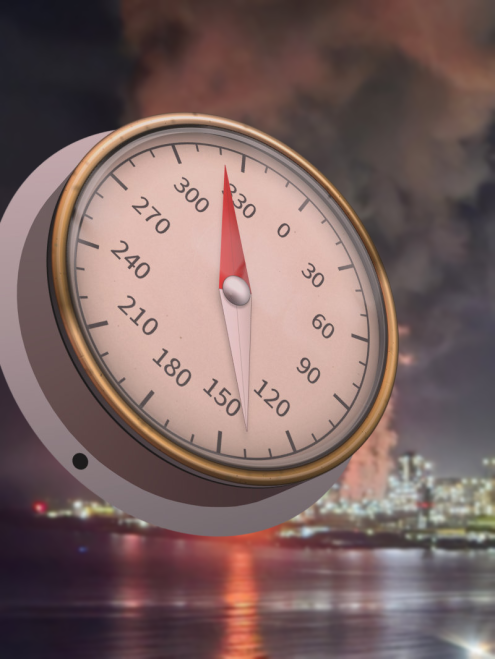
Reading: 320; °
